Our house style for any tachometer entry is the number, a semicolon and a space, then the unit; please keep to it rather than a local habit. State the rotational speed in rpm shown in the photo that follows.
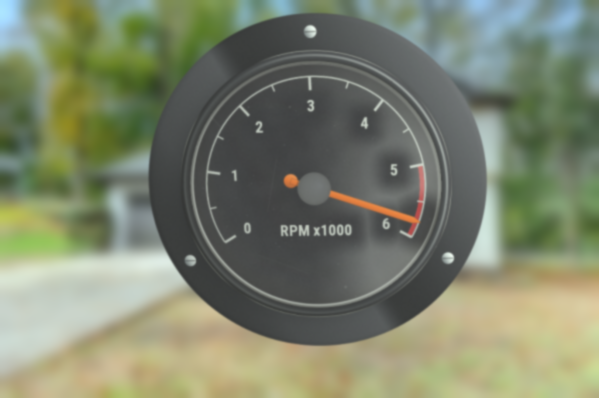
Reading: 5750; rpm
